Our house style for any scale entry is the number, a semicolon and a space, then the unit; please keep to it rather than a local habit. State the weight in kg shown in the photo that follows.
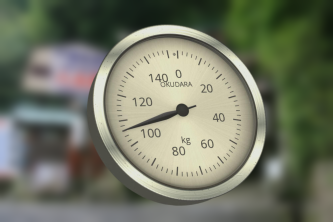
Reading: 106; kg
